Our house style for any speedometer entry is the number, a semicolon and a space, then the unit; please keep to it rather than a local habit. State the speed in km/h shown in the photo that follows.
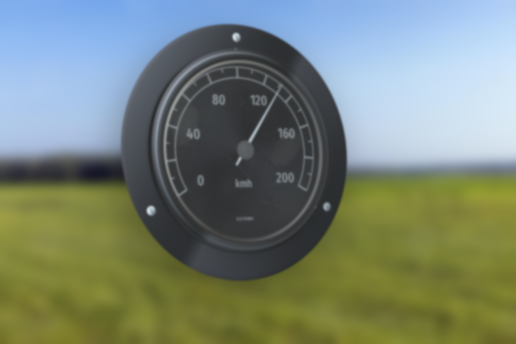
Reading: 130; km/h
